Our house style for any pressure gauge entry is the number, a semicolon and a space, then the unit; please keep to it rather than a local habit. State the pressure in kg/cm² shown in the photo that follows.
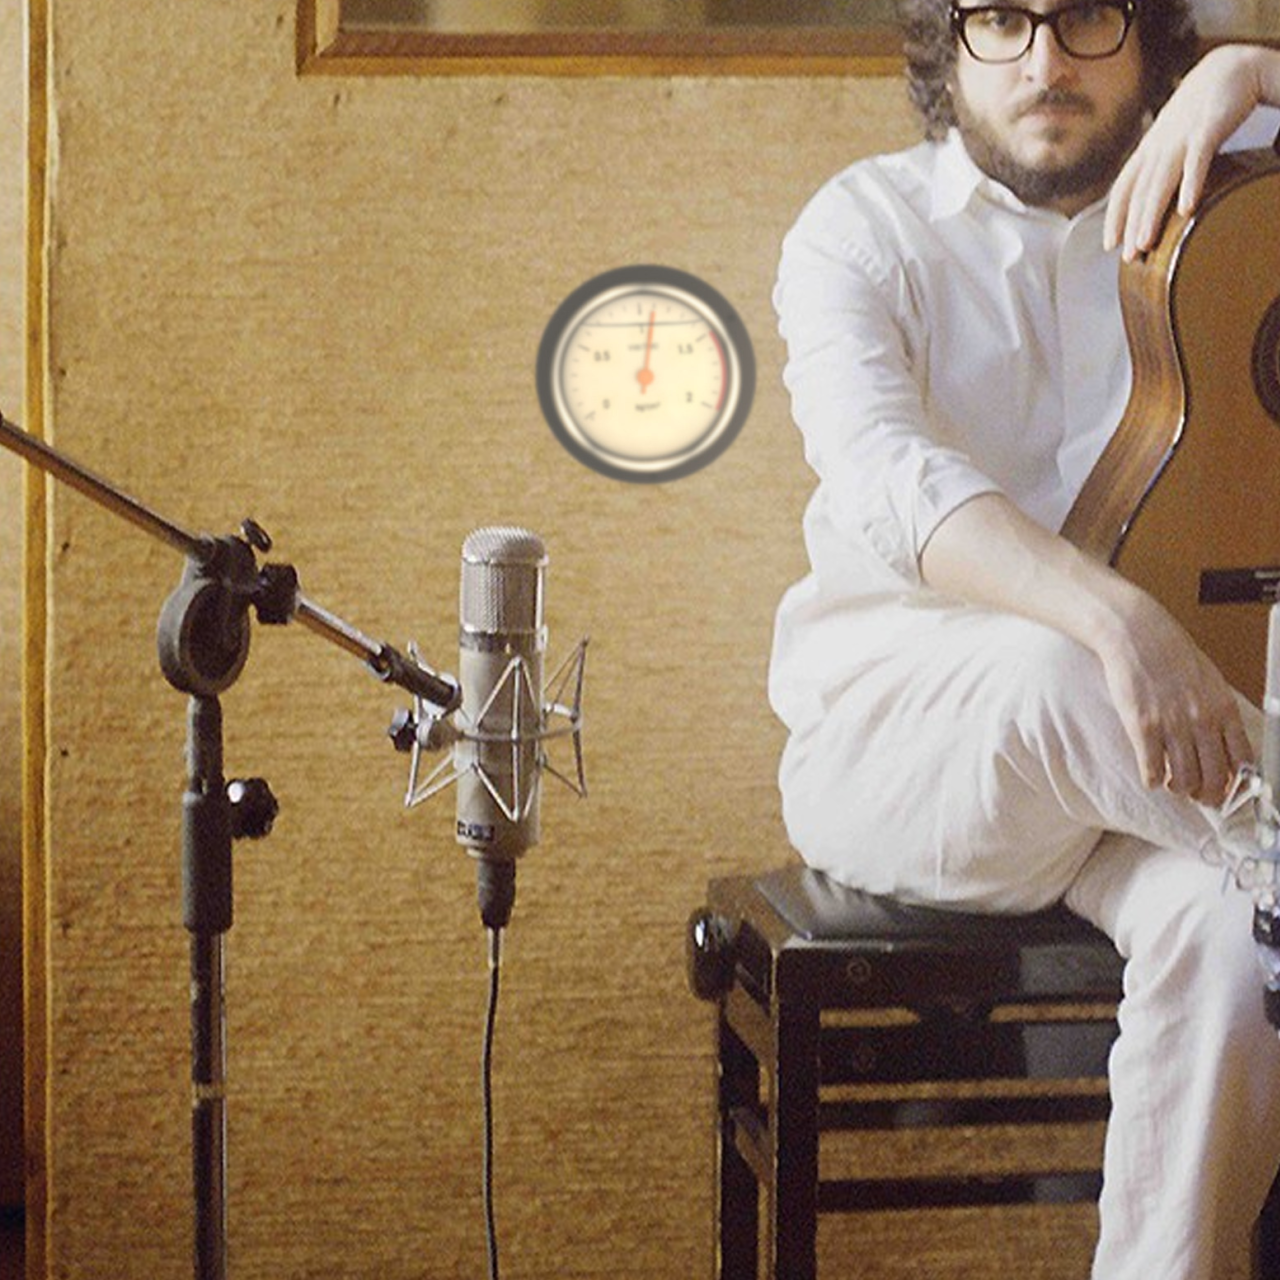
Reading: 1.1; kg/cm²
